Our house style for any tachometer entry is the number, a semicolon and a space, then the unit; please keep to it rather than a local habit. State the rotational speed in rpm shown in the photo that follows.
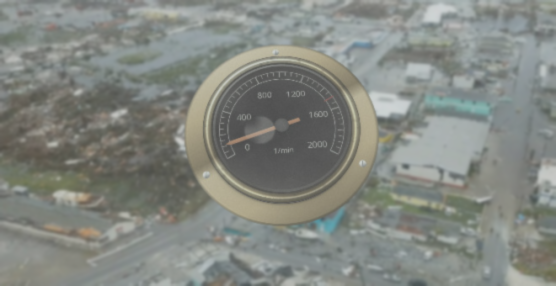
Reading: 100; rpm
